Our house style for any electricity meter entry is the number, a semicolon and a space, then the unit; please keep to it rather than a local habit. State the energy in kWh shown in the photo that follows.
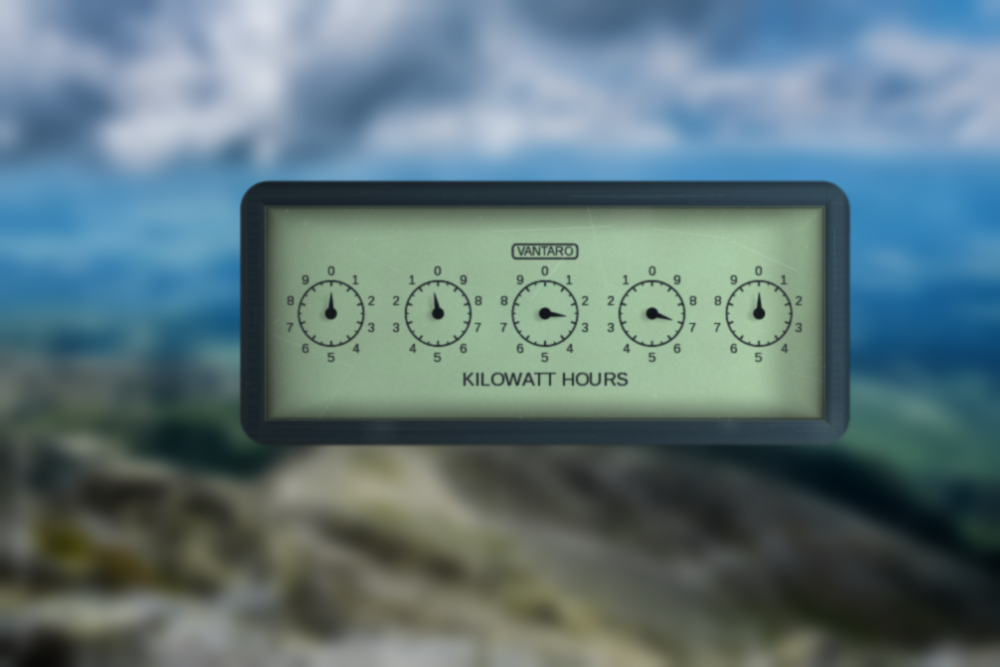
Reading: 270; kWh
